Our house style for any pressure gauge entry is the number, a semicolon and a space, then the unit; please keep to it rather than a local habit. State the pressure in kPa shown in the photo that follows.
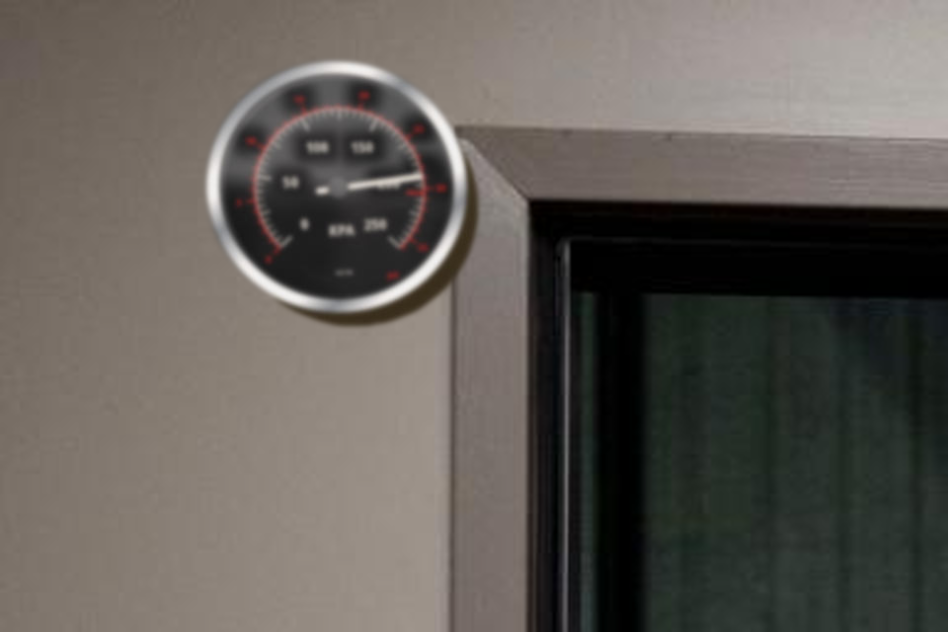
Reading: 200; kPa
